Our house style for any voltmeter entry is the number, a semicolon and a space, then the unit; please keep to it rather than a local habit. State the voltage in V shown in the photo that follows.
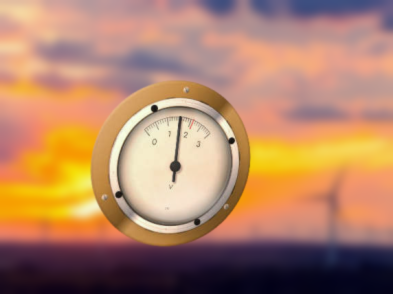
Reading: 1.5; V
